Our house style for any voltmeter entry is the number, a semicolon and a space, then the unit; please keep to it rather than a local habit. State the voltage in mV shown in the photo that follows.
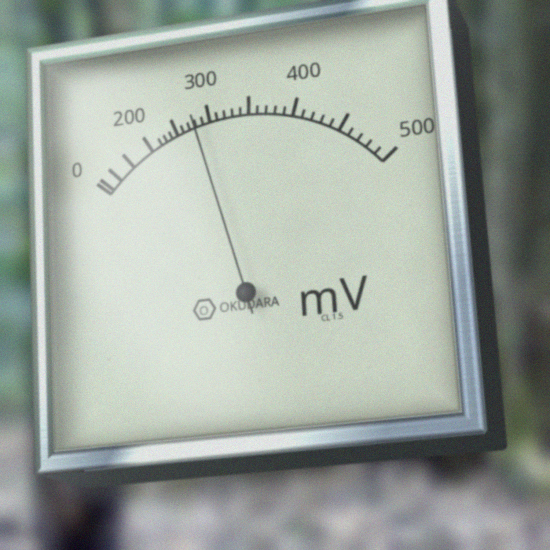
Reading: 280; mV
